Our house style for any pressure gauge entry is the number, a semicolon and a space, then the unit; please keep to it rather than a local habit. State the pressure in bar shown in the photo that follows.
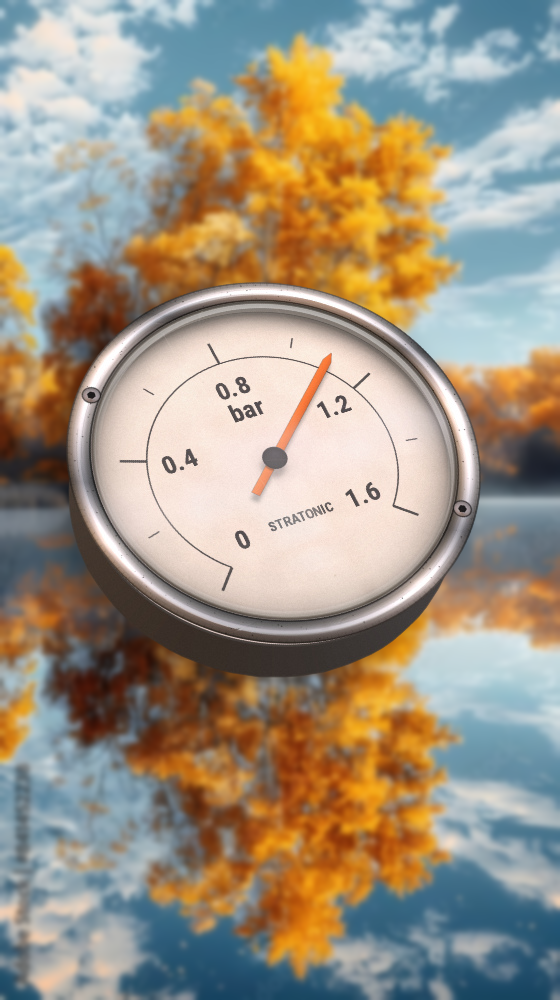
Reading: 1.1; bar
